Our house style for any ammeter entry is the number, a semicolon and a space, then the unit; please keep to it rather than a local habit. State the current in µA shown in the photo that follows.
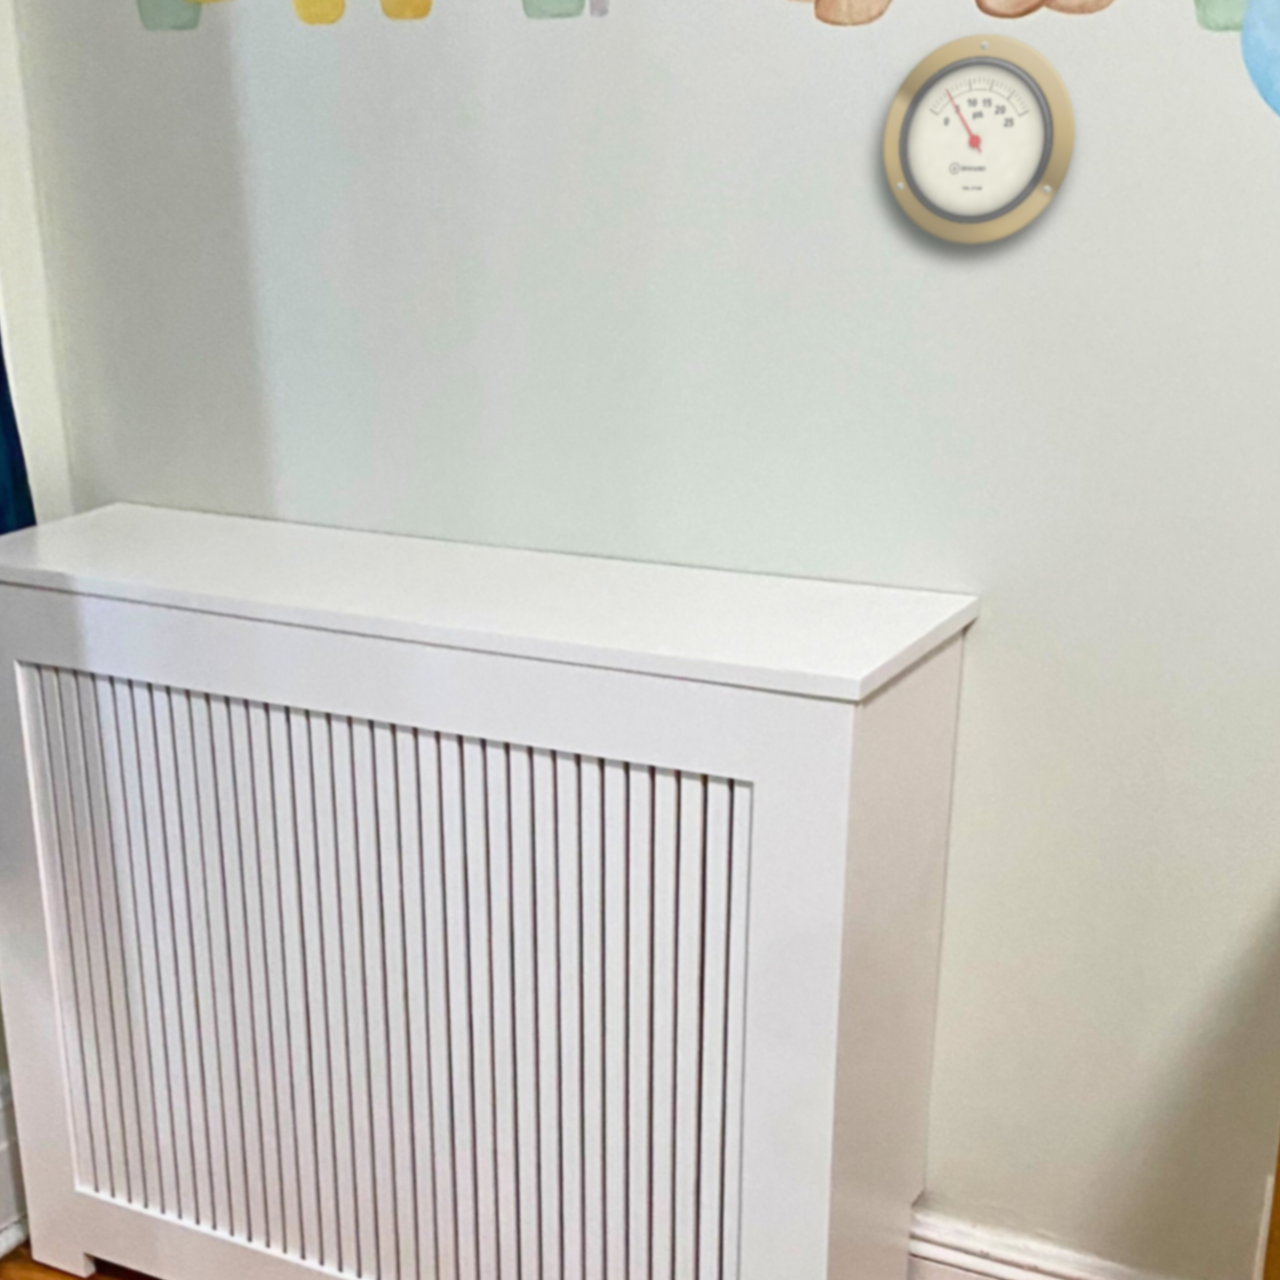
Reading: 5; µA
